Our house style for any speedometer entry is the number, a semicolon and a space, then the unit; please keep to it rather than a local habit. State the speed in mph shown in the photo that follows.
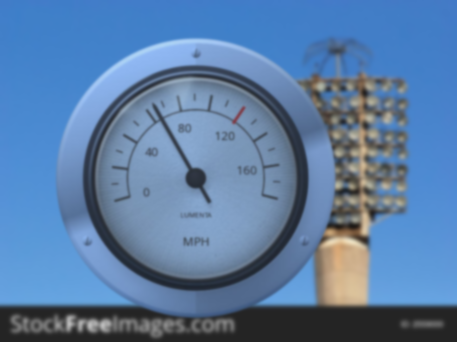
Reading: 65; mph
